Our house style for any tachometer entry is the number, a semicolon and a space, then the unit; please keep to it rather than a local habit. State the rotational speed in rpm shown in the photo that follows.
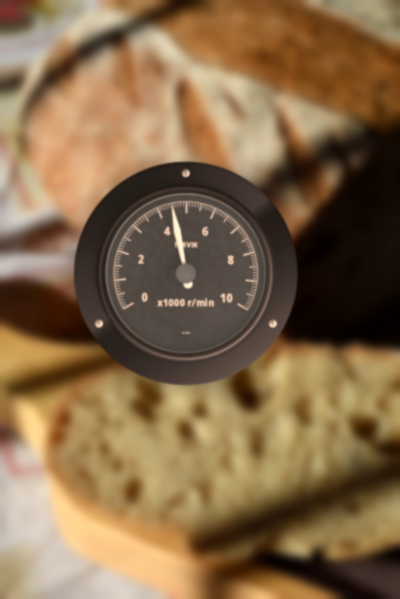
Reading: 4500; rpm
